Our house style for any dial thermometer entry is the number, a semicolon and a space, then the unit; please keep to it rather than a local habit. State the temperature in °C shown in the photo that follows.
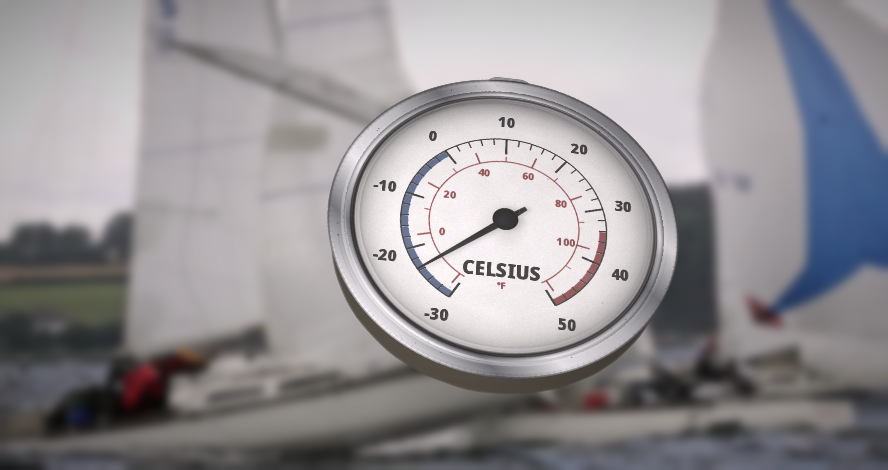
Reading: -24; °C
